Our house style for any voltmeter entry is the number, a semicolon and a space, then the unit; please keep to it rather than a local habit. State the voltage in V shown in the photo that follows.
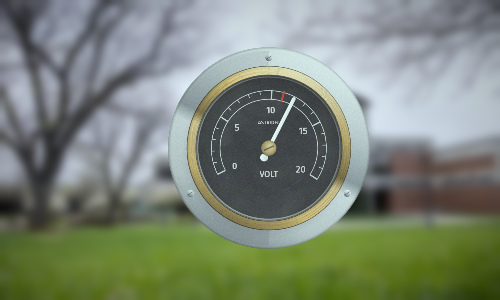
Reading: 12; V
